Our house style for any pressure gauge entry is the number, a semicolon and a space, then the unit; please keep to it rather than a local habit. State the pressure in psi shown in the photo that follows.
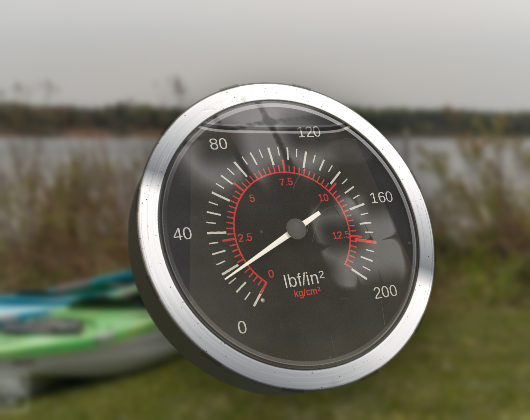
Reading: 17.5; psi
